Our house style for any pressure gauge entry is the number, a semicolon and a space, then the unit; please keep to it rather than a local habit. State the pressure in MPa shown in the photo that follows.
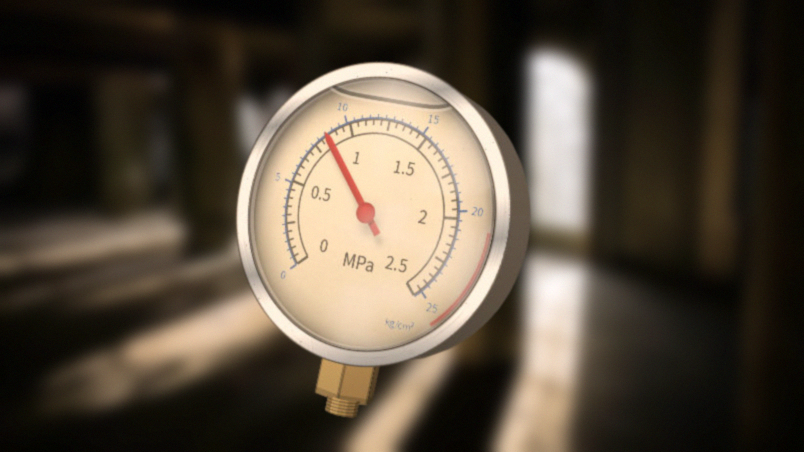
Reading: 0.85; MPa
